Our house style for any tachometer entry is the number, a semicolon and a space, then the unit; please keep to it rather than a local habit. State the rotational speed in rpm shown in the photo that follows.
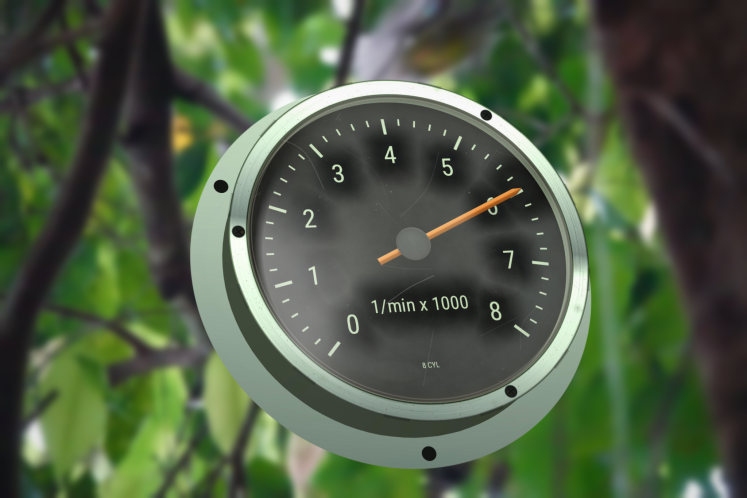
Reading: 6000; rpm
